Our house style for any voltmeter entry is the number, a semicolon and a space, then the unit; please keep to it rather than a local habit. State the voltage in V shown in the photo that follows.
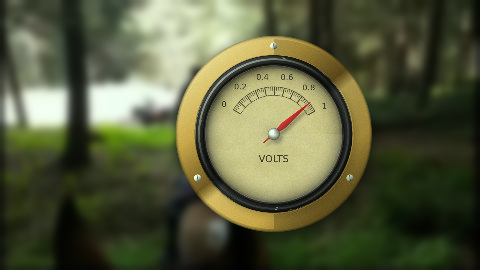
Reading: 0.9; V
